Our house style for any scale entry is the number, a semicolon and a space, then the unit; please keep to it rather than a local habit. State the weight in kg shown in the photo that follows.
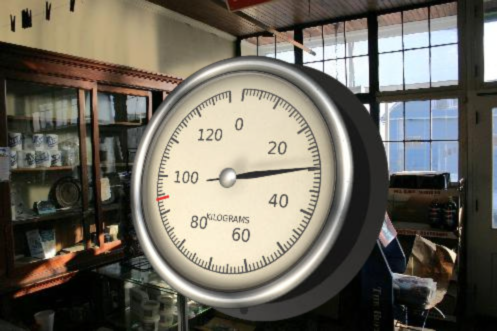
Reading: 30; kg
